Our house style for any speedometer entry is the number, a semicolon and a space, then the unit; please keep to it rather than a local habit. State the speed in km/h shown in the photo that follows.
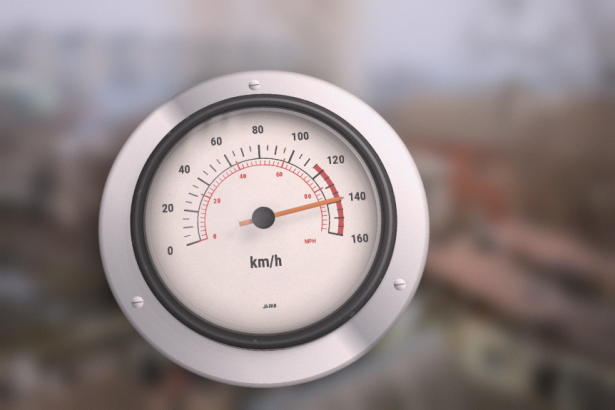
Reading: 140; km/h
